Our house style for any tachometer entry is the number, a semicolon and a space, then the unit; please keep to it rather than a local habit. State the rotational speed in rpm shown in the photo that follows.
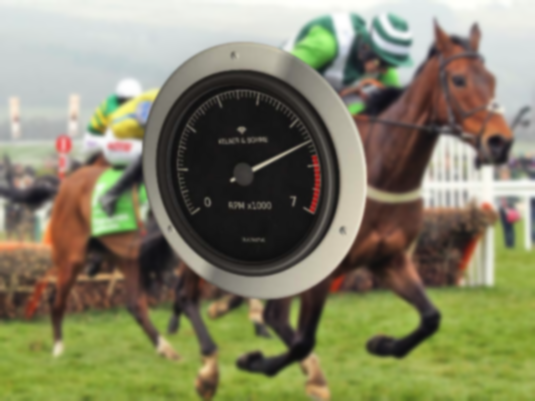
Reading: 5500; rpm
